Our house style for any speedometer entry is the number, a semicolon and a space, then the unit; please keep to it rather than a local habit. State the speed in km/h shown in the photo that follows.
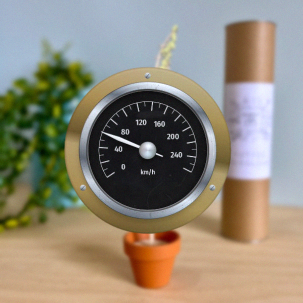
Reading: 60; km/h
